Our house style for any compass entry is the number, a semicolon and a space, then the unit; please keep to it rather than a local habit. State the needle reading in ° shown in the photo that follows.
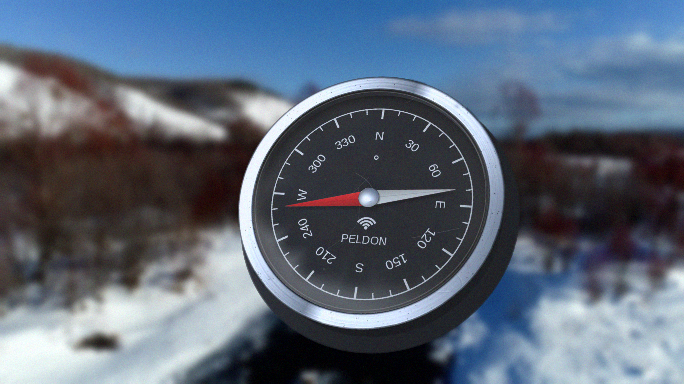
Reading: 260; °
